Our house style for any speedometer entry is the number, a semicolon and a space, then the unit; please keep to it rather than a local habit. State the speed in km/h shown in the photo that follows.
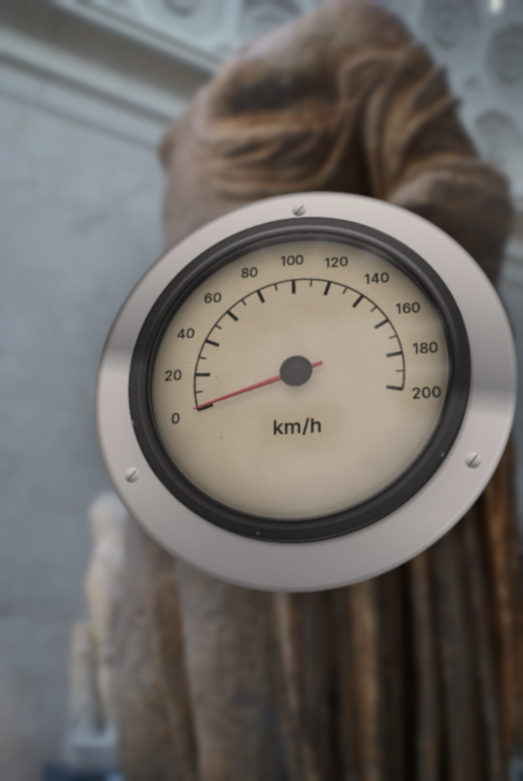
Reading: 0; km/h
